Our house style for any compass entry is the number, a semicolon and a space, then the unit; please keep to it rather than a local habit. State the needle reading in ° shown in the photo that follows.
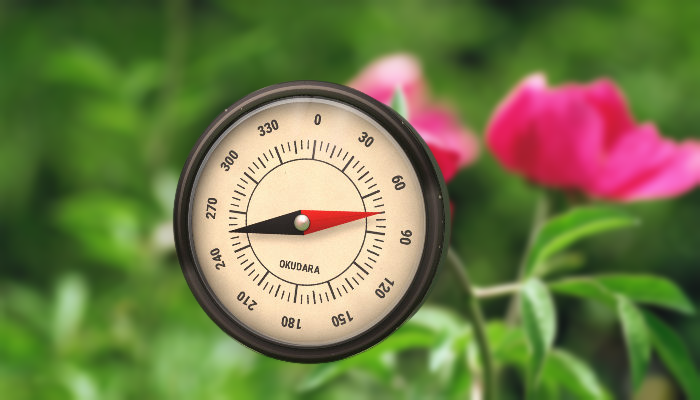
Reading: 75; °
